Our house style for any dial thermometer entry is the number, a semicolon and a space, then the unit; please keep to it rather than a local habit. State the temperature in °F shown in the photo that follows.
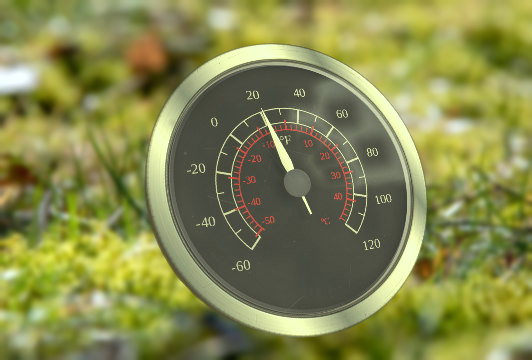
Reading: 20; °F
